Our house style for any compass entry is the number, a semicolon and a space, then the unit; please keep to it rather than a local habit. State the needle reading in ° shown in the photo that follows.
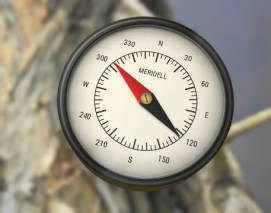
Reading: 305; °
